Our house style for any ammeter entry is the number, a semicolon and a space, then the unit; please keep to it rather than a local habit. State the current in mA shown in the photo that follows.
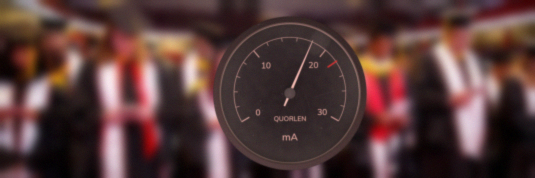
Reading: 18; mA
